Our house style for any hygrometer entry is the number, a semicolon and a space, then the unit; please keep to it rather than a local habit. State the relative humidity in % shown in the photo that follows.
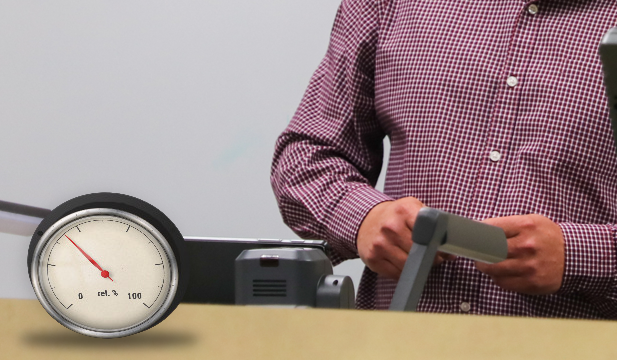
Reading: 35; %
